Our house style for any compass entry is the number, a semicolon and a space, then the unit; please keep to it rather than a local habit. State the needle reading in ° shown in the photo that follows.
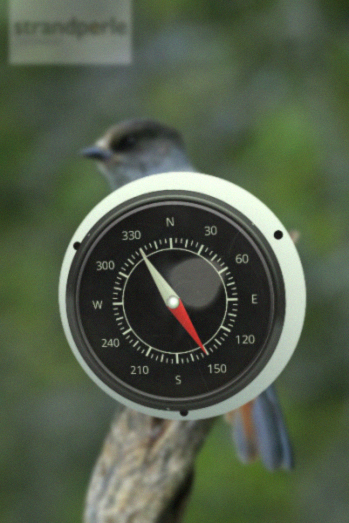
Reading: 150; °
